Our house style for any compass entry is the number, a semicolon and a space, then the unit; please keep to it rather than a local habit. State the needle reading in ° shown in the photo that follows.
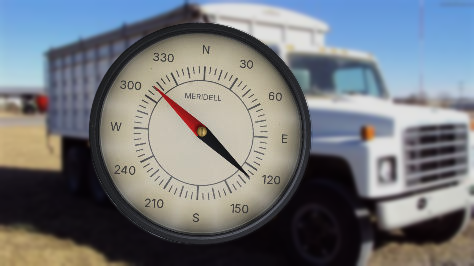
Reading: 310; °
